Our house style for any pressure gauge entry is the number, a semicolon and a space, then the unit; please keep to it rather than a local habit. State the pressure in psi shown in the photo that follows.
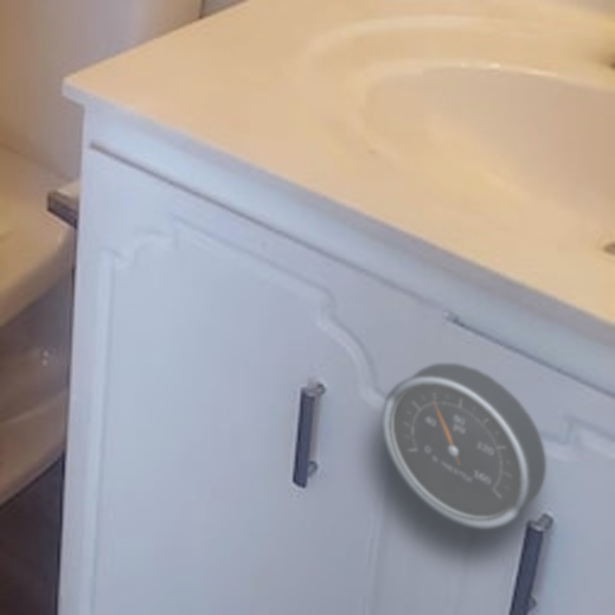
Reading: 60; psi
